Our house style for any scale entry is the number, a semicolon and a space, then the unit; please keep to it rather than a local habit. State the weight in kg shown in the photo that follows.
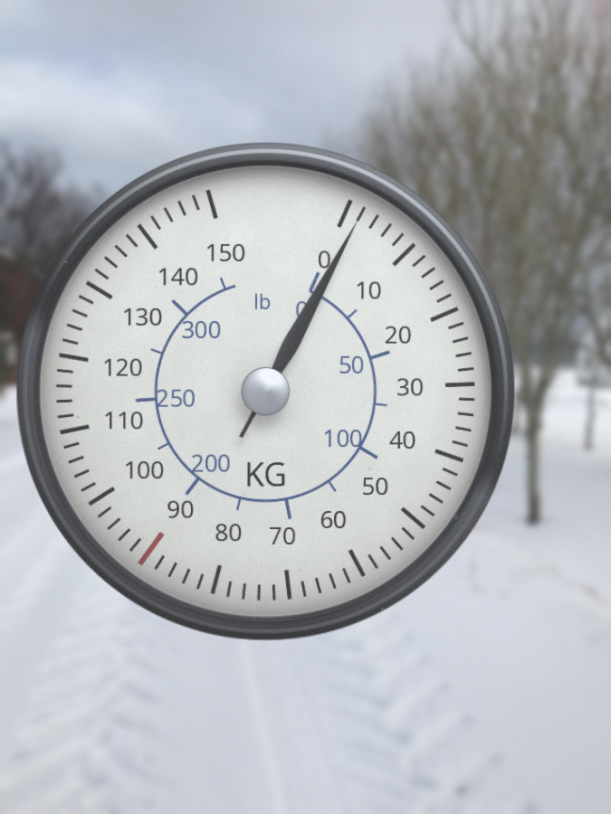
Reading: 2; kg
